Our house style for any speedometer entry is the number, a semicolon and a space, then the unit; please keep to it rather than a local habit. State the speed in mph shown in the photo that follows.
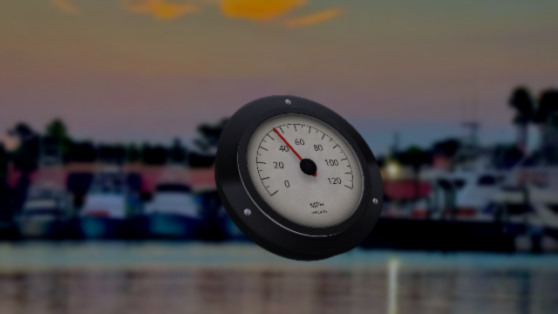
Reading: 45; mph
